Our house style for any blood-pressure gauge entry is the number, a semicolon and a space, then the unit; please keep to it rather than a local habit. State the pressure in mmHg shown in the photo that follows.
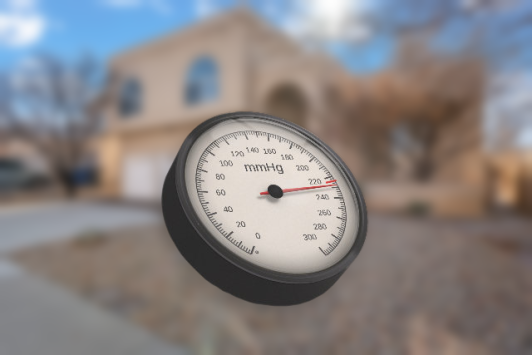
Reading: 230; mmHg
